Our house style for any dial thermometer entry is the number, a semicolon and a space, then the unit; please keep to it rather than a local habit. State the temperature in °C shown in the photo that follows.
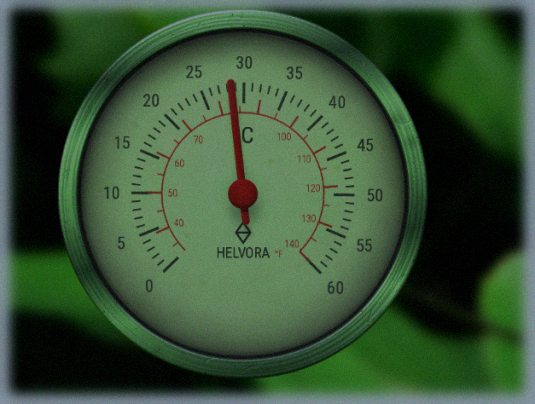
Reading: 28.5; °C
